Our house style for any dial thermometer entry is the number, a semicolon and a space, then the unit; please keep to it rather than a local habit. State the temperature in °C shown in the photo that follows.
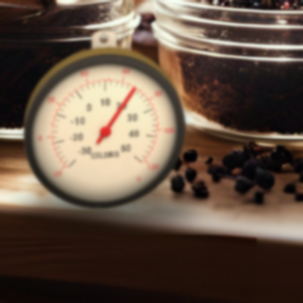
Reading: 20; °C
